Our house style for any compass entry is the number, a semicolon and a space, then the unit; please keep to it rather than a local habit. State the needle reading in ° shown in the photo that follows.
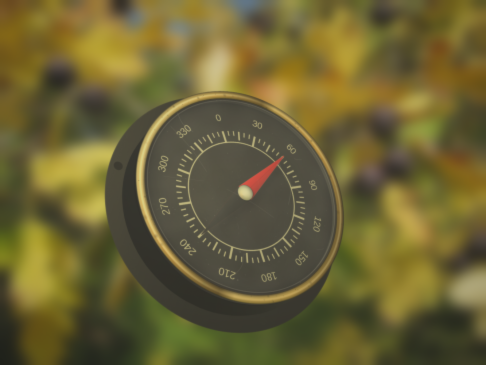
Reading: 60; °
